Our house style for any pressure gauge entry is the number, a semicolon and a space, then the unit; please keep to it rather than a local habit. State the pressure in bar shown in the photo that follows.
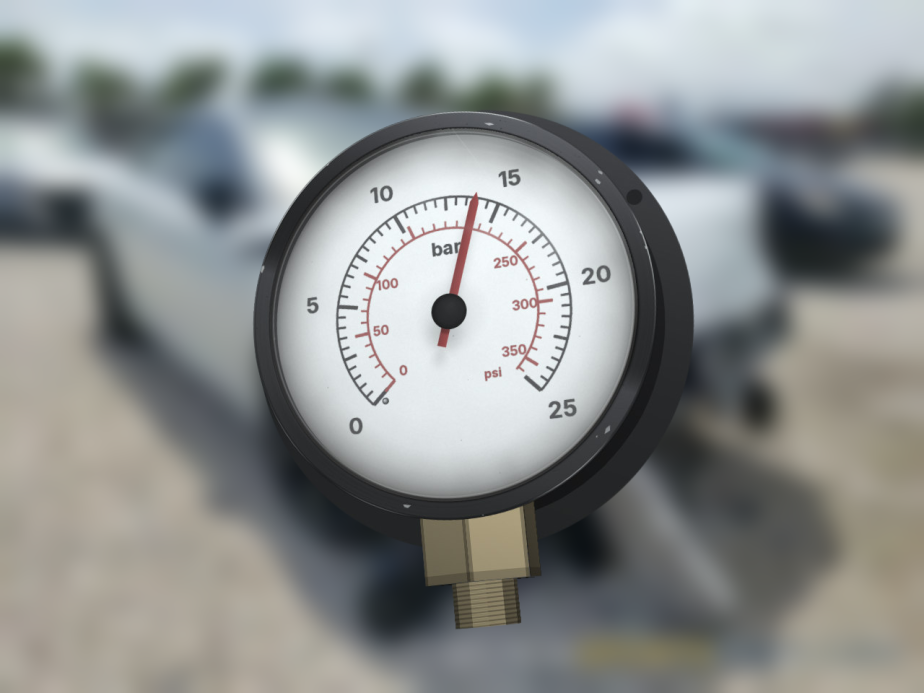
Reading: 14; bar
